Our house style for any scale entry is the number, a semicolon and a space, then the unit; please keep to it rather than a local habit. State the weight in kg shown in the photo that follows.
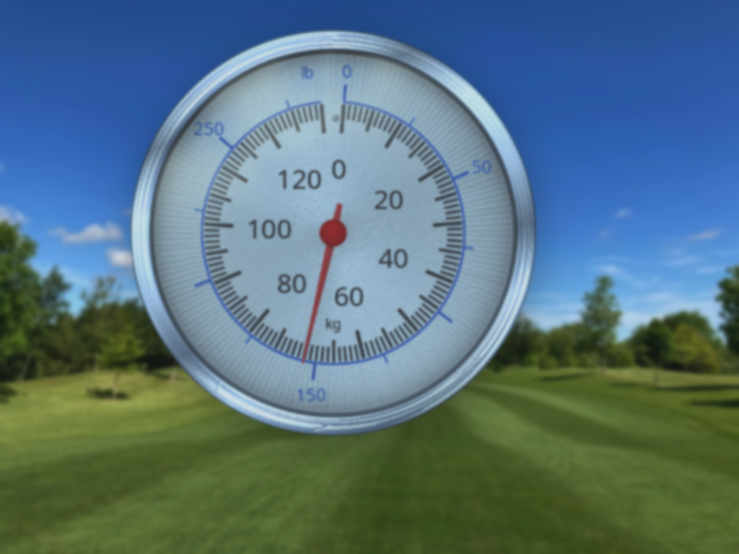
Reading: 70; kg
